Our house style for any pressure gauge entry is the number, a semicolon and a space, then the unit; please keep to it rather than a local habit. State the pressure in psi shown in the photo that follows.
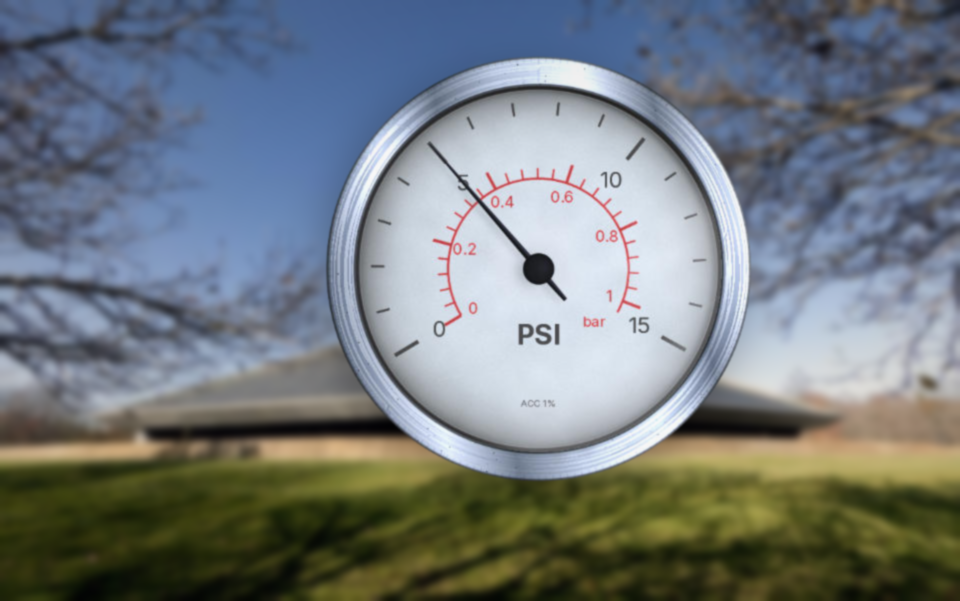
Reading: 5; psi
